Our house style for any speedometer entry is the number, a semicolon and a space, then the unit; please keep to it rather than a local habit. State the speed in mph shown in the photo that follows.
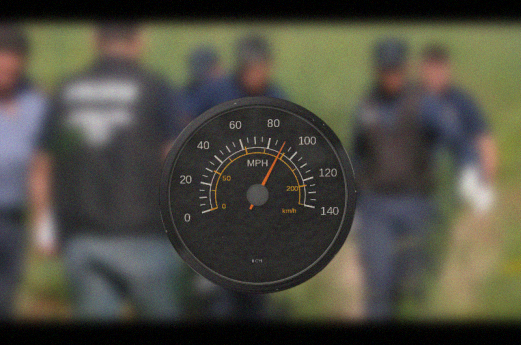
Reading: 90; mph
